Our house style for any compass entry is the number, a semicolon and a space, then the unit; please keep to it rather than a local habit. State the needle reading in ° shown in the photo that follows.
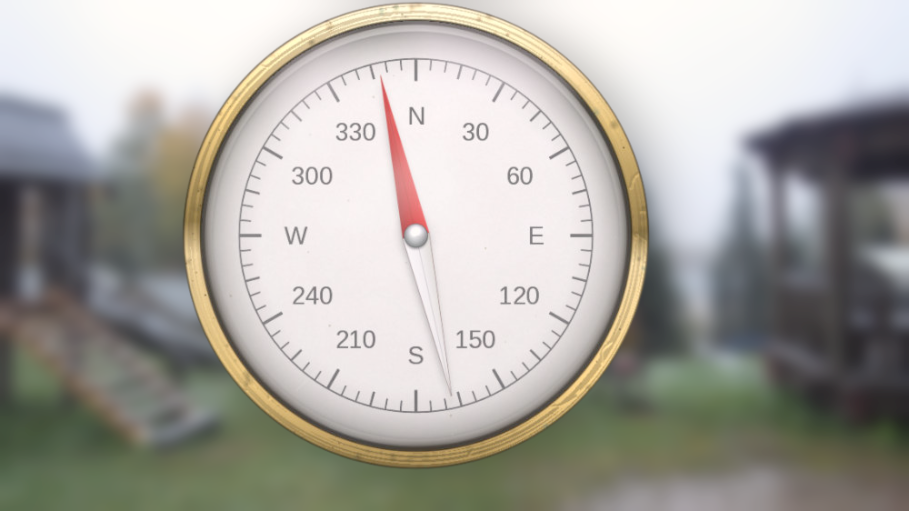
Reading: 347.5; °
